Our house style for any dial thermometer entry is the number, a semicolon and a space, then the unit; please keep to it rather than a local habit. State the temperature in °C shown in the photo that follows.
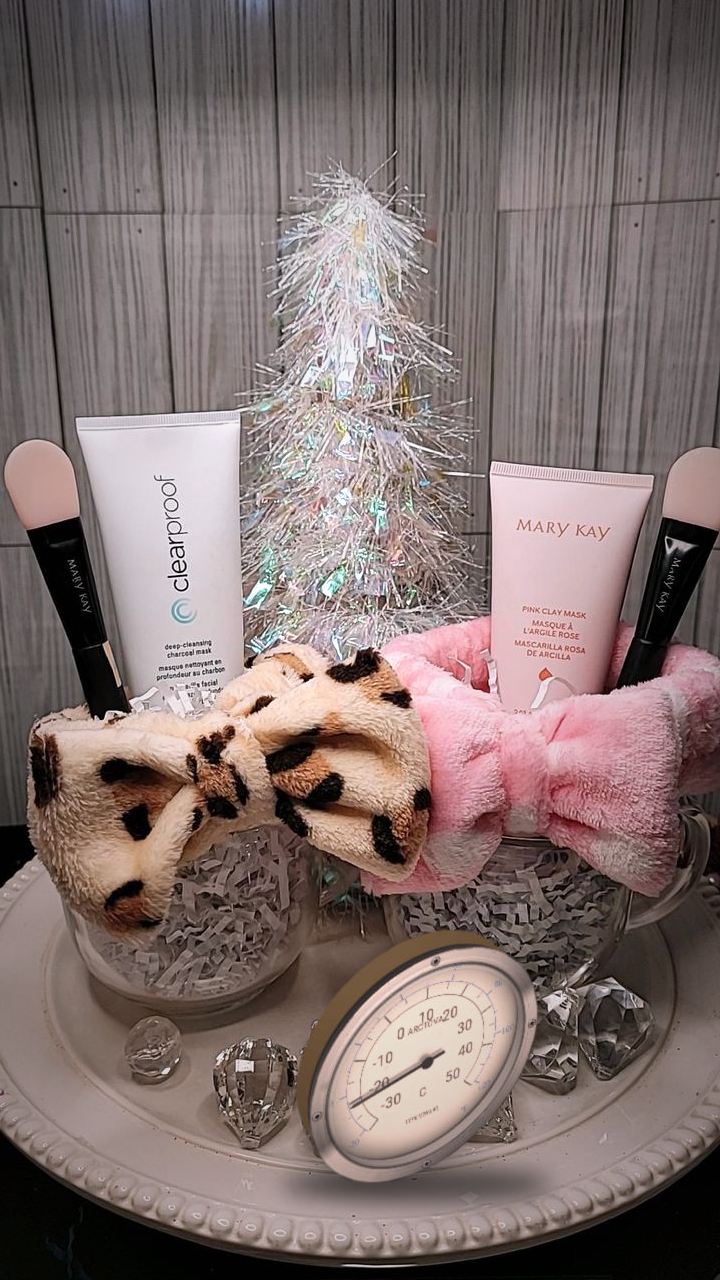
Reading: -20; °C
